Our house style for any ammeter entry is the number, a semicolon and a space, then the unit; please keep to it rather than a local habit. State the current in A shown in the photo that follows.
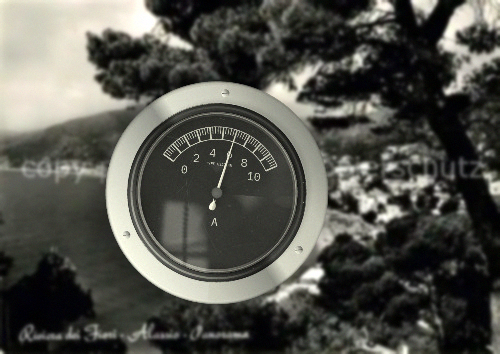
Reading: 6; A
